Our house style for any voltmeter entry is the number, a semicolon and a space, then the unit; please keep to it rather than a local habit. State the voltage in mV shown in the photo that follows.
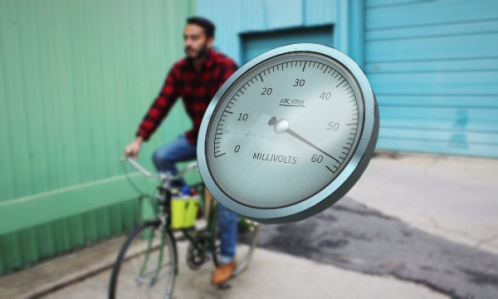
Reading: 58; mV
